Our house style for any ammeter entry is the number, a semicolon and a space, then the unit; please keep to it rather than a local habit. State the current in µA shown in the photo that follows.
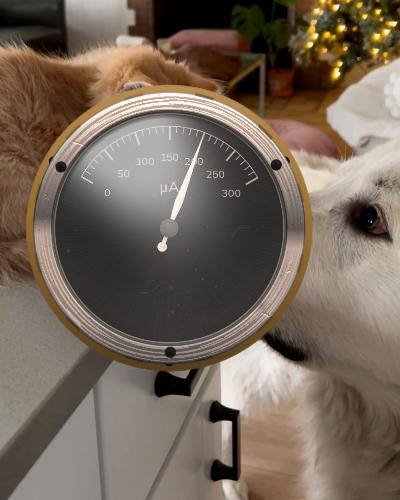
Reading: 200; µA
